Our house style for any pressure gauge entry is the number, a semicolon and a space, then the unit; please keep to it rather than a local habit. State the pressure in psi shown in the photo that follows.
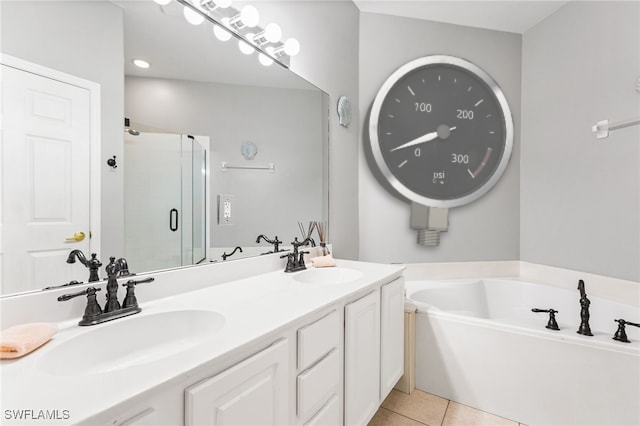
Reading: 20; psi
